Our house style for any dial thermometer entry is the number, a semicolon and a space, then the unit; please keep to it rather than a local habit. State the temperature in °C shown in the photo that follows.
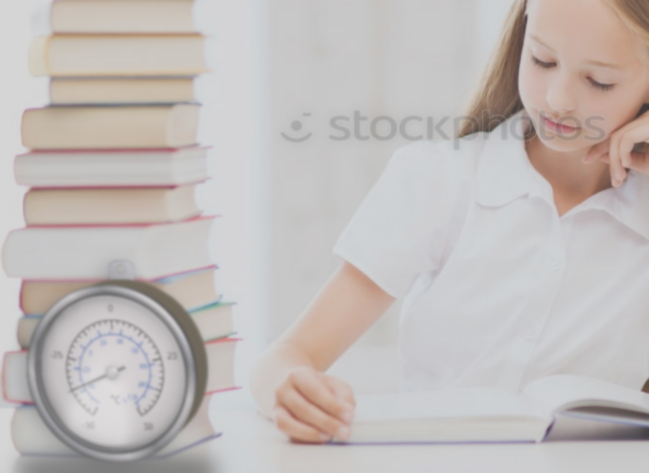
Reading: -37.5; °C
